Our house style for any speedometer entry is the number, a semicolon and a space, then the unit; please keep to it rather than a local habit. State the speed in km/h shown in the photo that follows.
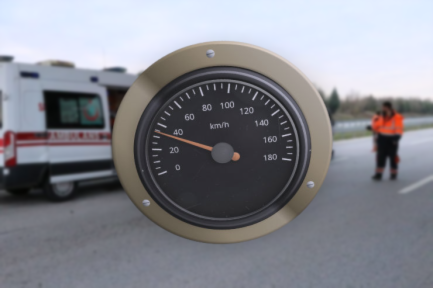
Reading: 35; km/h
